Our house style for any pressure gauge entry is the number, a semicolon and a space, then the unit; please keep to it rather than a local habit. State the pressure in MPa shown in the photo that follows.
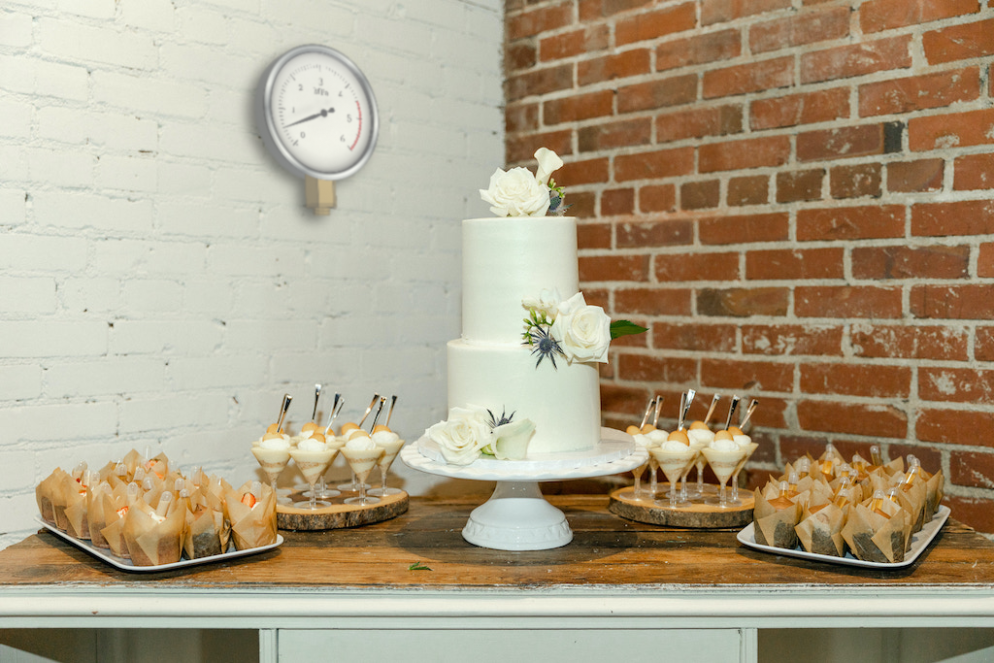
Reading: 0.5; MPa
